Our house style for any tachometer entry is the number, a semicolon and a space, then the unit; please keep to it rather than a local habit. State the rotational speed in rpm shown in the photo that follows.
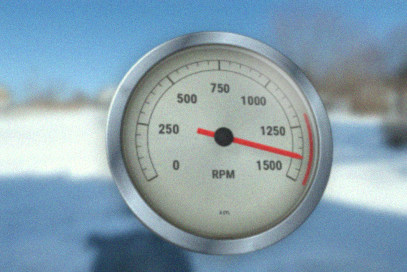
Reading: 1400; rpm
